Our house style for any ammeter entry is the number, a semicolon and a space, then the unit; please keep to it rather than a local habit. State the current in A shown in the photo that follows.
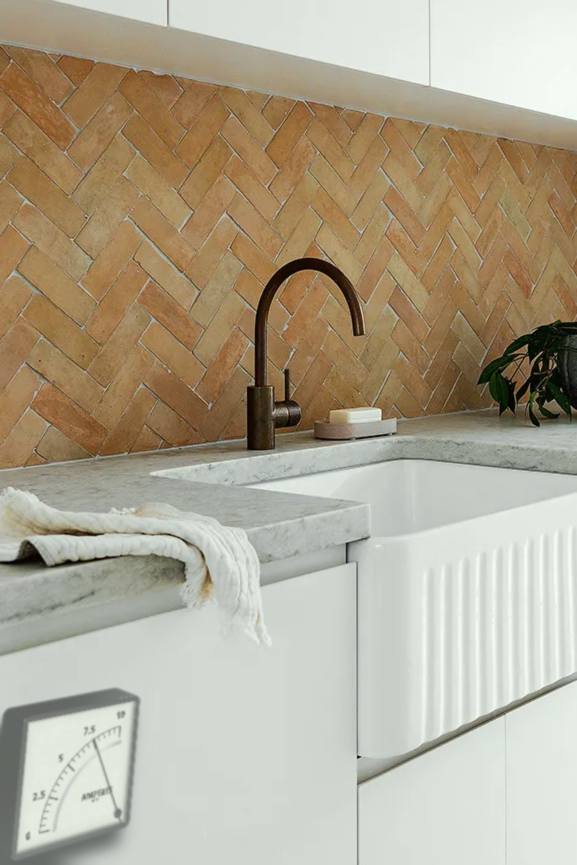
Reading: 7.5; A
